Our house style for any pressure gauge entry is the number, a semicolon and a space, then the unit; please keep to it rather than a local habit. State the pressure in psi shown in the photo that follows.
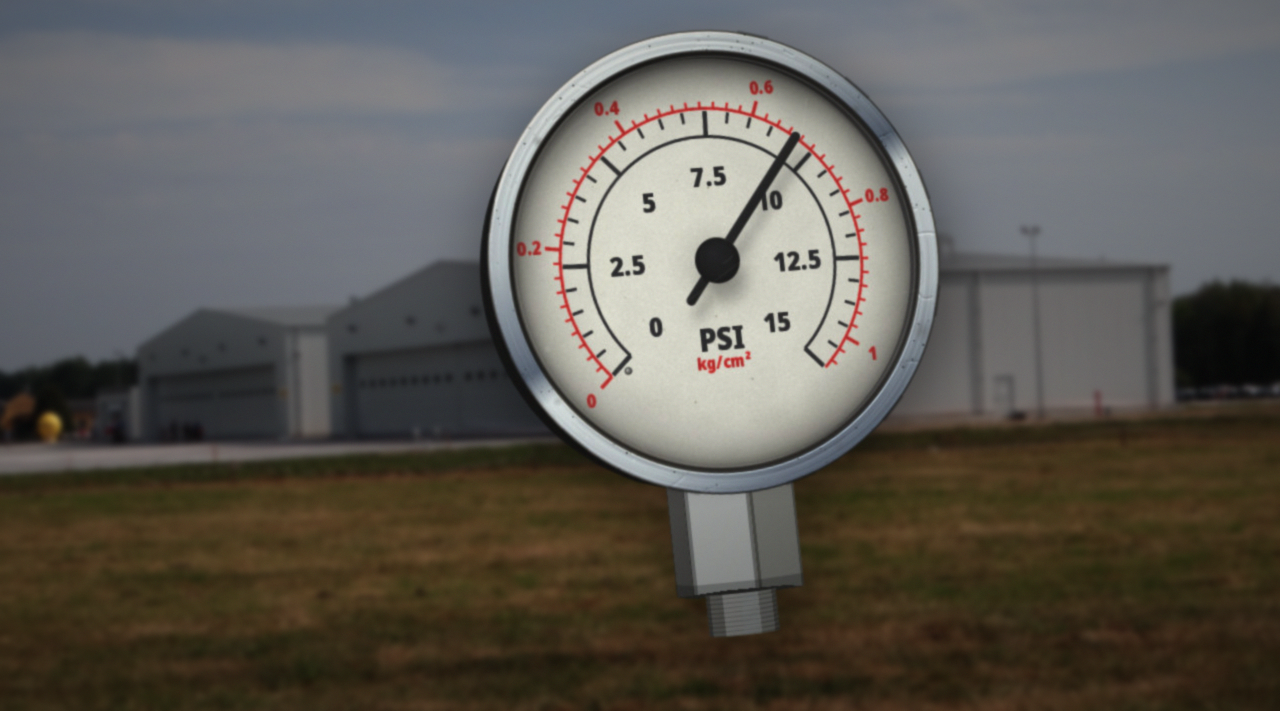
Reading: 9.5; psi
